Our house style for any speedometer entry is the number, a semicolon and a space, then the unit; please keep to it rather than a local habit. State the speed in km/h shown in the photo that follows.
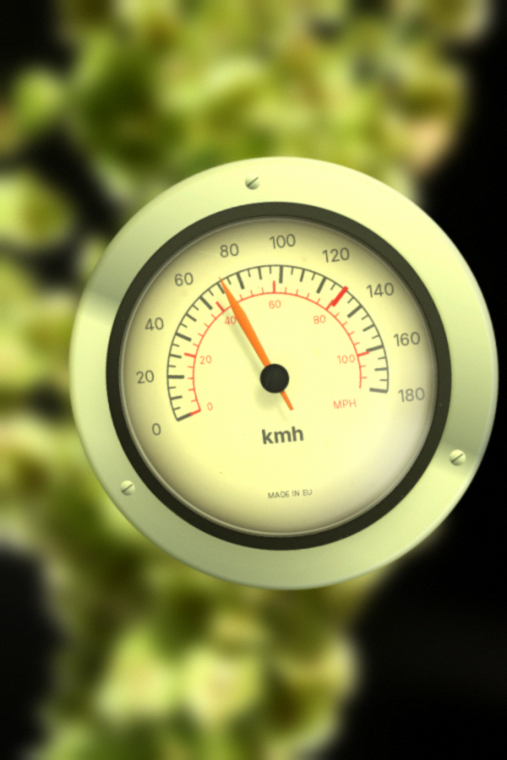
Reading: 72.5; km/h
